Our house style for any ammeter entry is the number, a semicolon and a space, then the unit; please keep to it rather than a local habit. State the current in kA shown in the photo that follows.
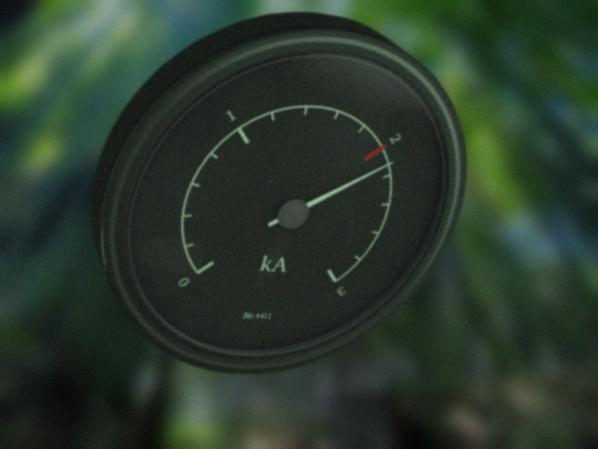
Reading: 2.1; kA
